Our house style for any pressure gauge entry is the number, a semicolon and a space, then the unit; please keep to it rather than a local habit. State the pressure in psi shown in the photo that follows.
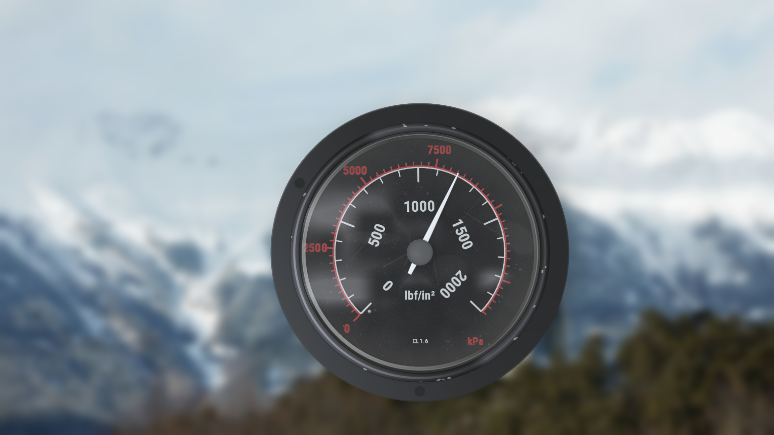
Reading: 1200; psi
